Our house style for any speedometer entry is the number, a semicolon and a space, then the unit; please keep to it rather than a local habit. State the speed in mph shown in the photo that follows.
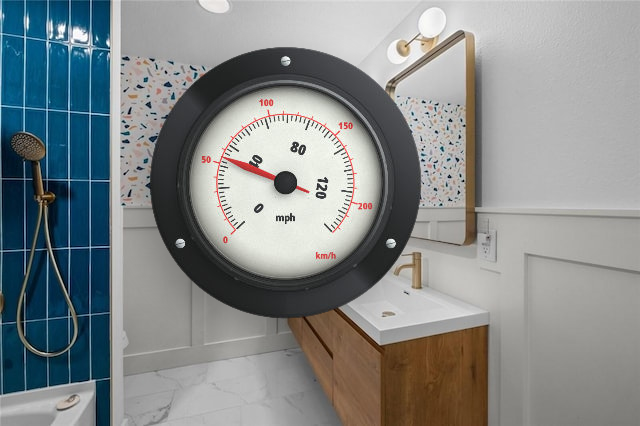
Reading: 34; mph
